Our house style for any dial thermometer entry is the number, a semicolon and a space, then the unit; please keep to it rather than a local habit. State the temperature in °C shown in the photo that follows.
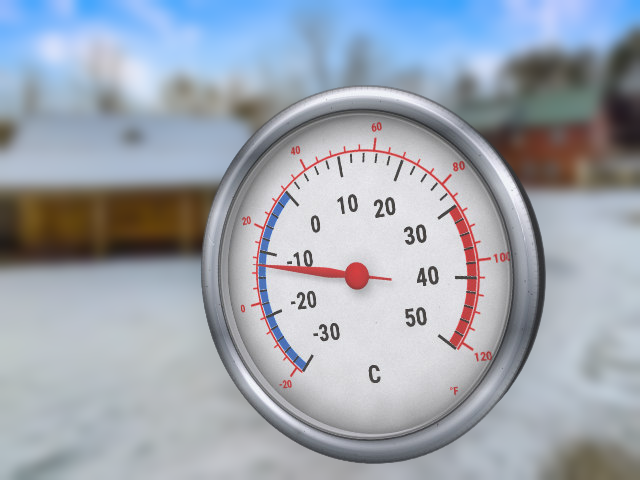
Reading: -12; °C
